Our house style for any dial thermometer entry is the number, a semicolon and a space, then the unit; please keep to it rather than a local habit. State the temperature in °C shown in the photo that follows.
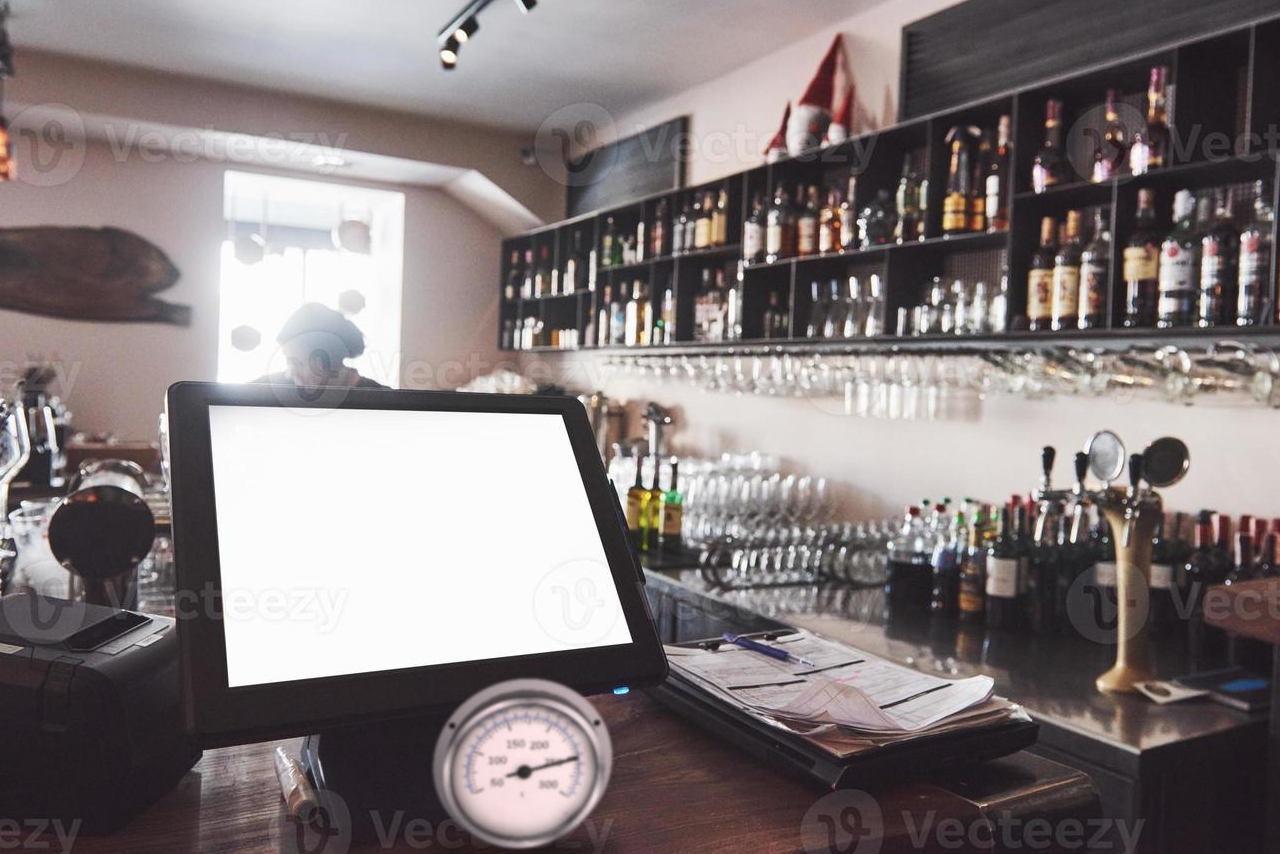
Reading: 250; °C
